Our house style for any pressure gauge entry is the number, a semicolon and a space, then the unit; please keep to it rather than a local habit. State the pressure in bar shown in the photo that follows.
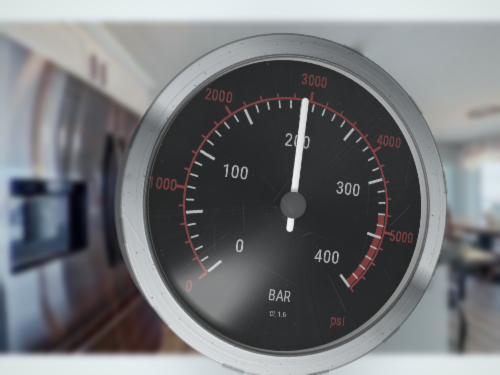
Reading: 200; bar
